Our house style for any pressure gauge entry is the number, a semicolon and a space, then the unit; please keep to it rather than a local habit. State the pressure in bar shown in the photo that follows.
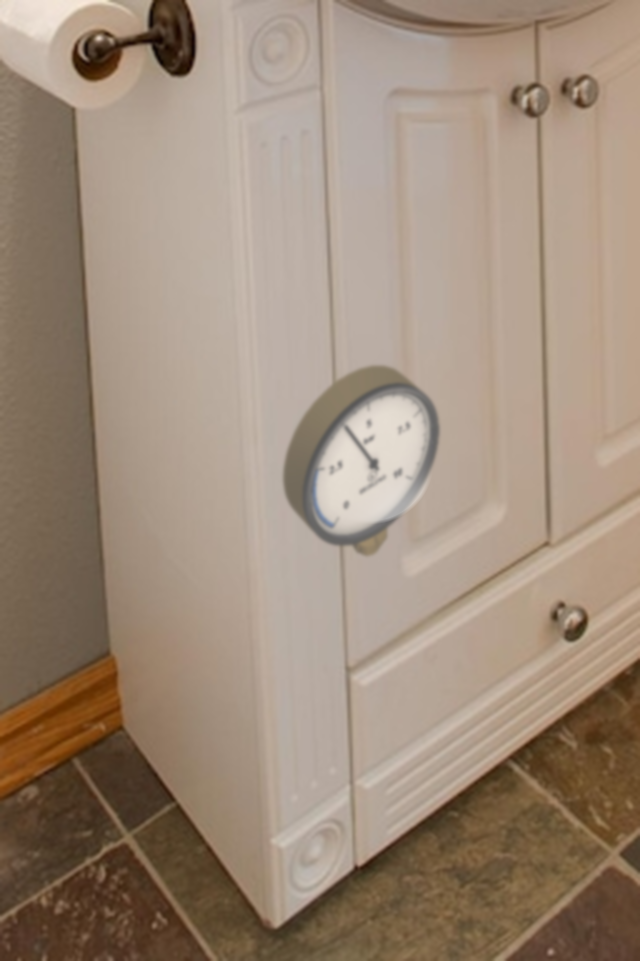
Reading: 4; bar
